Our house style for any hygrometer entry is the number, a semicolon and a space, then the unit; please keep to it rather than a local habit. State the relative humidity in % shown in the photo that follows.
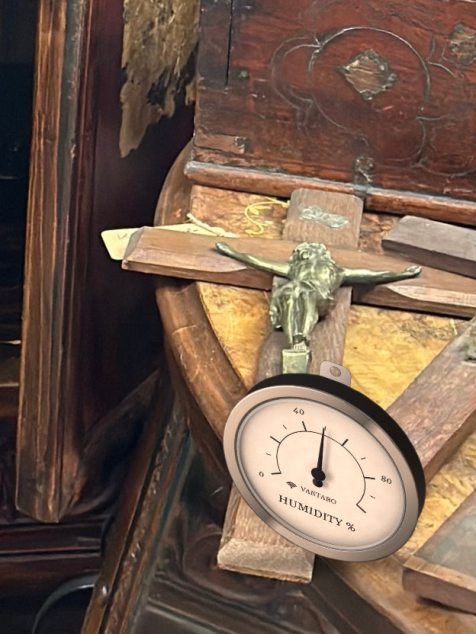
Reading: 50; %
